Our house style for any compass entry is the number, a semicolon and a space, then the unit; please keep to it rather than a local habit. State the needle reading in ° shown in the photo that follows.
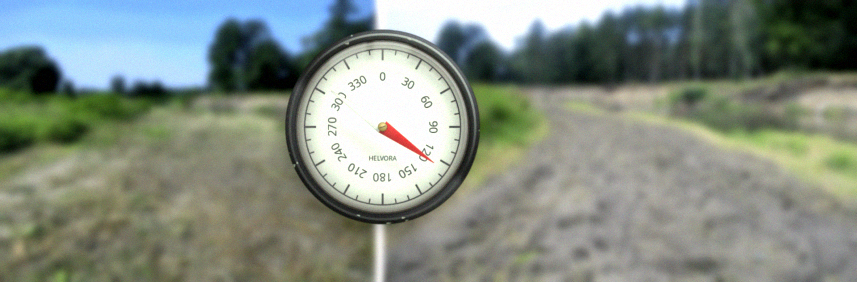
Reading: 125; °
